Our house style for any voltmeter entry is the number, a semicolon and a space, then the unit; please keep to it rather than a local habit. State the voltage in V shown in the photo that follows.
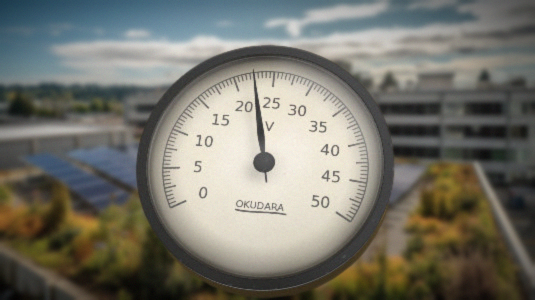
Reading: 22.5; V
